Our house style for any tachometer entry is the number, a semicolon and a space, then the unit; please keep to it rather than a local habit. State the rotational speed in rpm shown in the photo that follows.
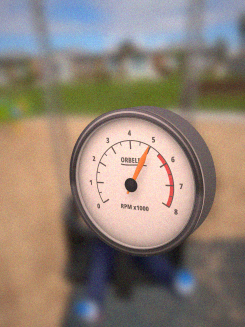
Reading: 5000; rpm
